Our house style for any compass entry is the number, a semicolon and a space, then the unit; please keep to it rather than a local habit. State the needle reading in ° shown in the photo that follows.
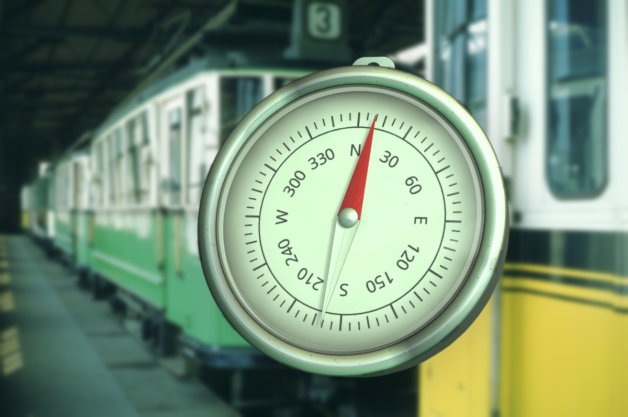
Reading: 10; °
